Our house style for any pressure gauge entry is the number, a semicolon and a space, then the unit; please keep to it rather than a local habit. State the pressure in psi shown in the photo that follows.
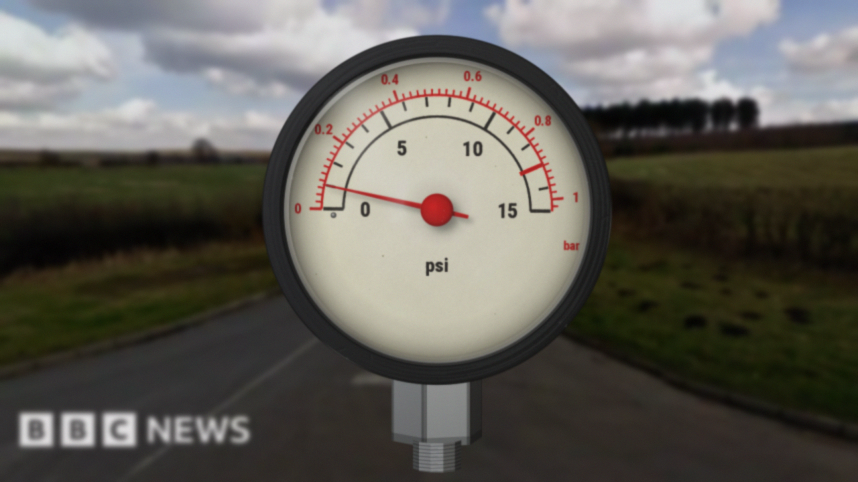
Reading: 1; psi
